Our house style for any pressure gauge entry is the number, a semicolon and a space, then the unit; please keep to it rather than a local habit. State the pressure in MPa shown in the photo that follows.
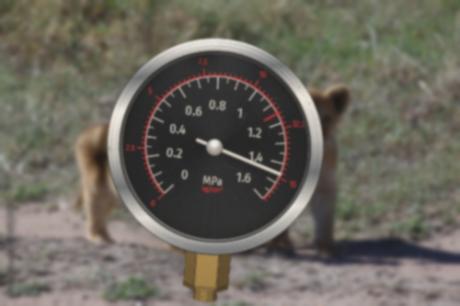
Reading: 1.45; MPa
